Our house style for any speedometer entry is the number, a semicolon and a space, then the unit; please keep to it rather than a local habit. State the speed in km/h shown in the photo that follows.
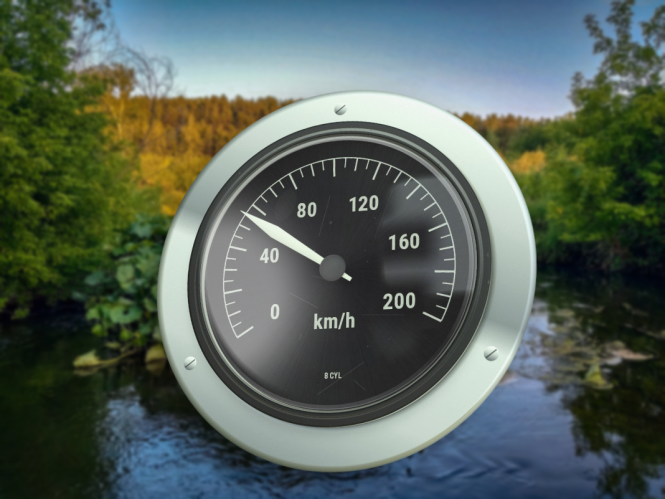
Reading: 55; km/h
